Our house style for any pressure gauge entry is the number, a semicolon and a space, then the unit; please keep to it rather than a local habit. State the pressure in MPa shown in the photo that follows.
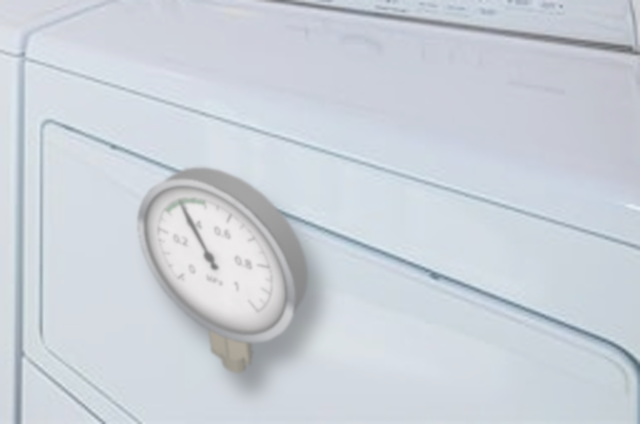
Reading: 0.4; MPa
